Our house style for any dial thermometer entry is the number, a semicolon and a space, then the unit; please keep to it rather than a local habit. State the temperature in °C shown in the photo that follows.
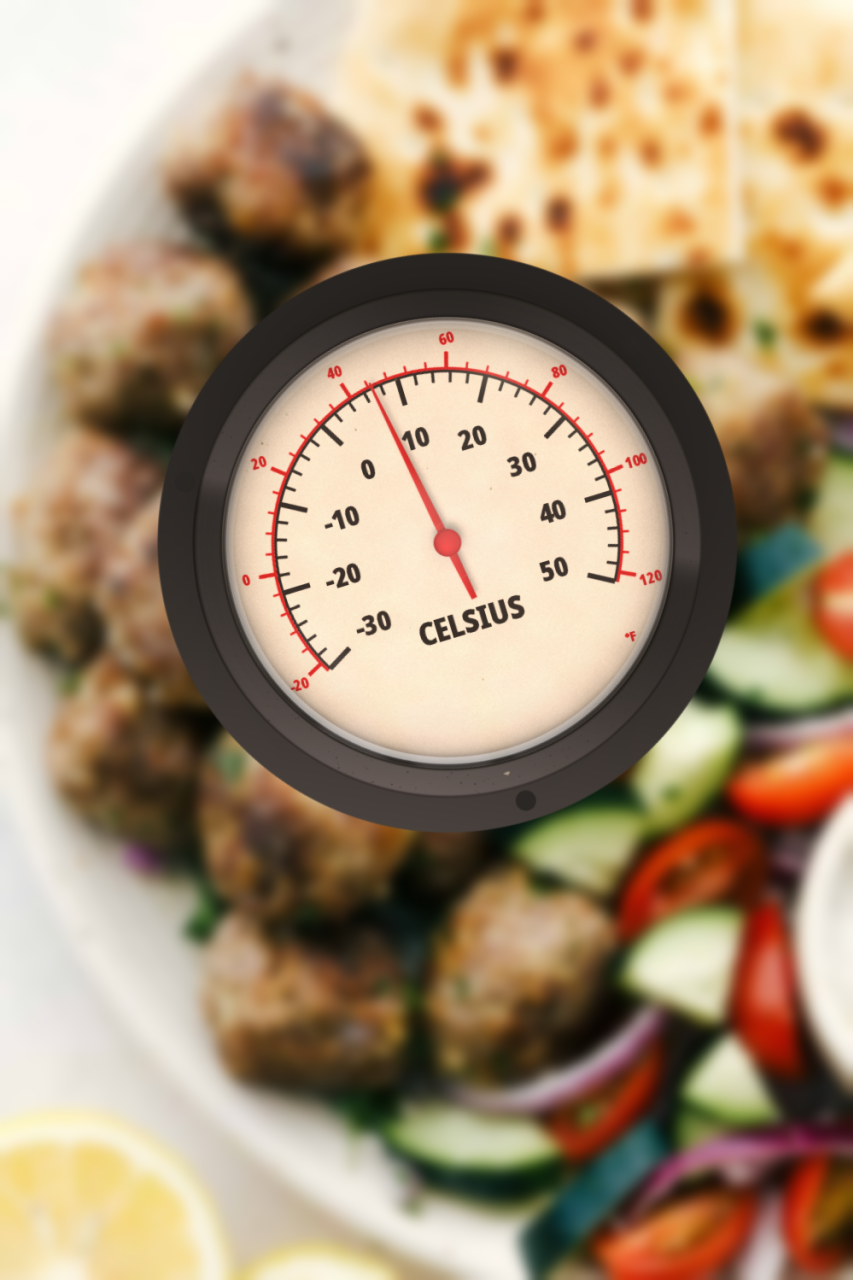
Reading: 7; °C
